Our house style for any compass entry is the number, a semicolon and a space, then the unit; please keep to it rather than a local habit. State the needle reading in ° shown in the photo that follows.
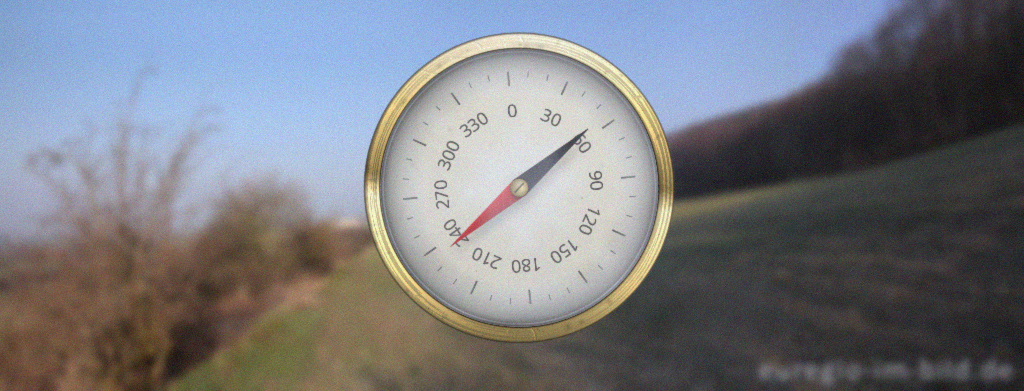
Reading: 235; °
